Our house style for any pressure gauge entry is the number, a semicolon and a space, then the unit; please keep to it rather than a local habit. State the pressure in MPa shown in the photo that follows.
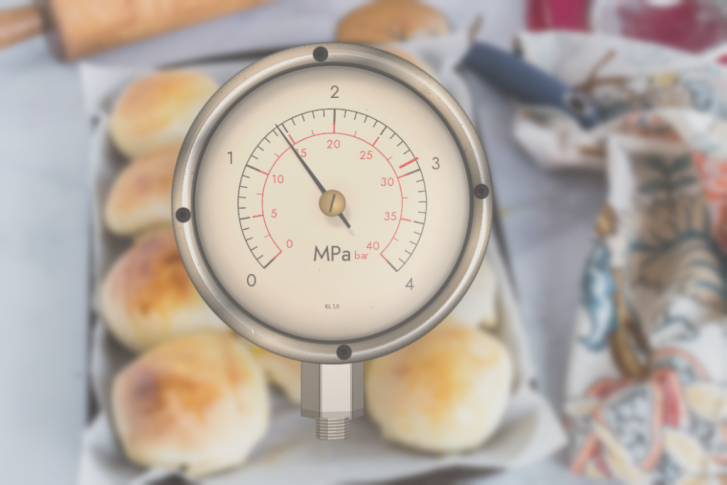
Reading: 1.45; MPa
